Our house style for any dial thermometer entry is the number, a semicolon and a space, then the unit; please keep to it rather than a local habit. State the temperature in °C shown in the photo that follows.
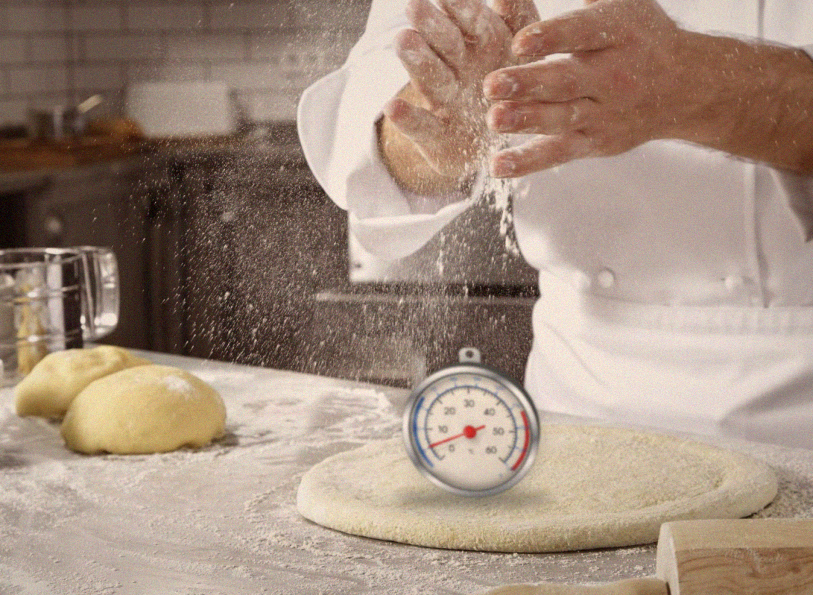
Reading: 5; °C
